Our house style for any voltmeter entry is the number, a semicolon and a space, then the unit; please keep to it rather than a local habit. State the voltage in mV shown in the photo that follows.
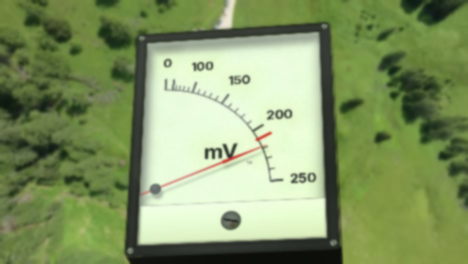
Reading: 220; mV
